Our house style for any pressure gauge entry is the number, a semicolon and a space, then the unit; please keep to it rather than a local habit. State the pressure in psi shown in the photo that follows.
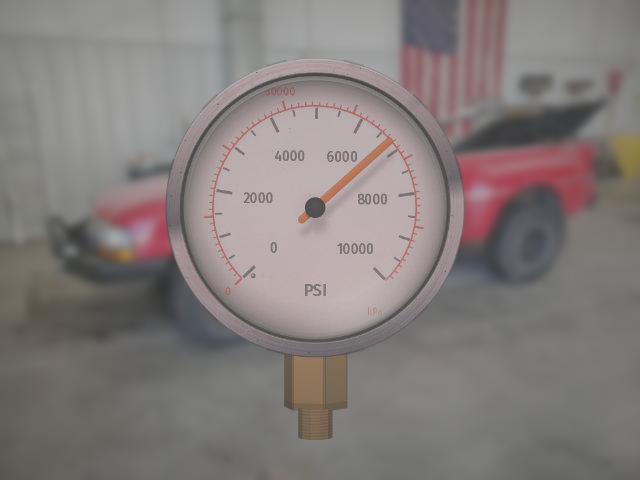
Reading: 6750; psi
